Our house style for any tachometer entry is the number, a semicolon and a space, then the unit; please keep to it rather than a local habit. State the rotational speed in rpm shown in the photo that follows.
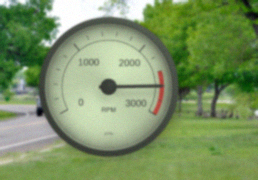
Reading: 2600; rpm
